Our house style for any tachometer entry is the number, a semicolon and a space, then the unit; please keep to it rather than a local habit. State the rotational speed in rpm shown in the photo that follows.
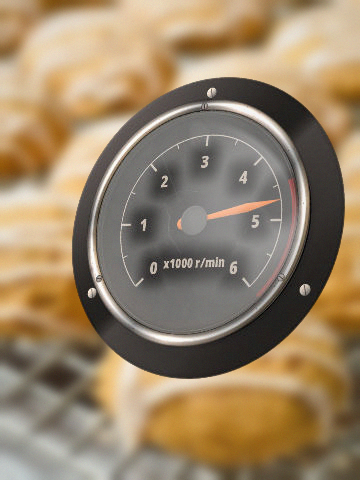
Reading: 4750; rpm
